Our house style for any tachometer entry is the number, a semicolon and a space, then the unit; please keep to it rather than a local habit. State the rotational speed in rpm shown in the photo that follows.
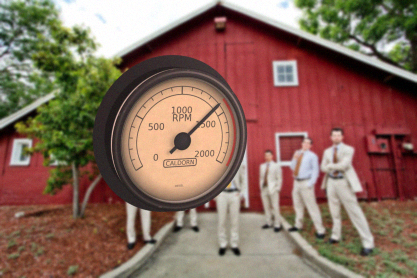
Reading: 1400; rpm
